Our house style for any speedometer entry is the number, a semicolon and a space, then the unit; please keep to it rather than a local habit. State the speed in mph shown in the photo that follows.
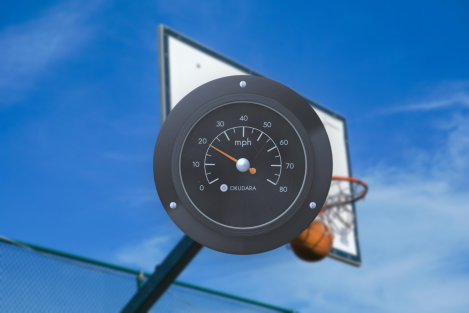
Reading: 20; mph
